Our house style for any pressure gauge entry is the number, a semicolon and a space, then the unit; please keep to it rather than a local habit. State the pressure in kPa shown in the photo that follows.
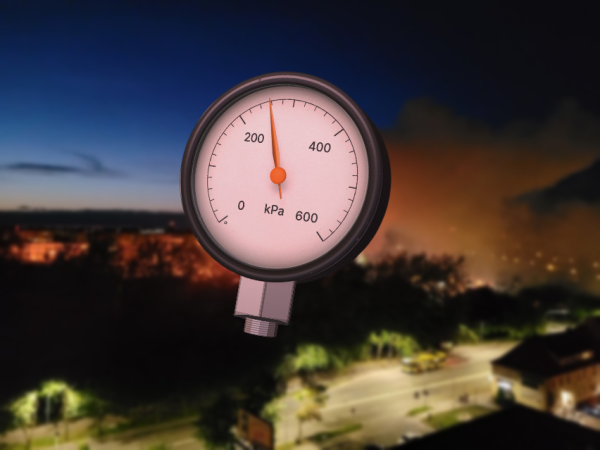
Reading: 260; kPa
